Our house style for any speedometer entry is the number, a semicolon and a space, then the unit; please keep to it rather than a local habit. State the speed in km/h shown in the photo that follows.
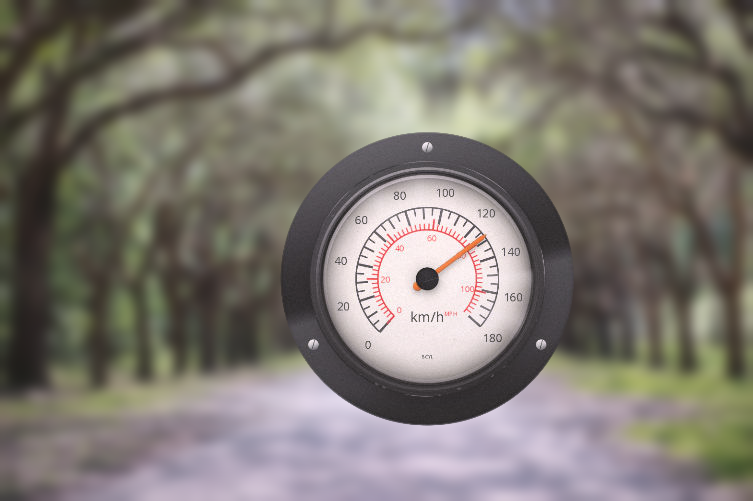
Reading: 127.5; km/h
